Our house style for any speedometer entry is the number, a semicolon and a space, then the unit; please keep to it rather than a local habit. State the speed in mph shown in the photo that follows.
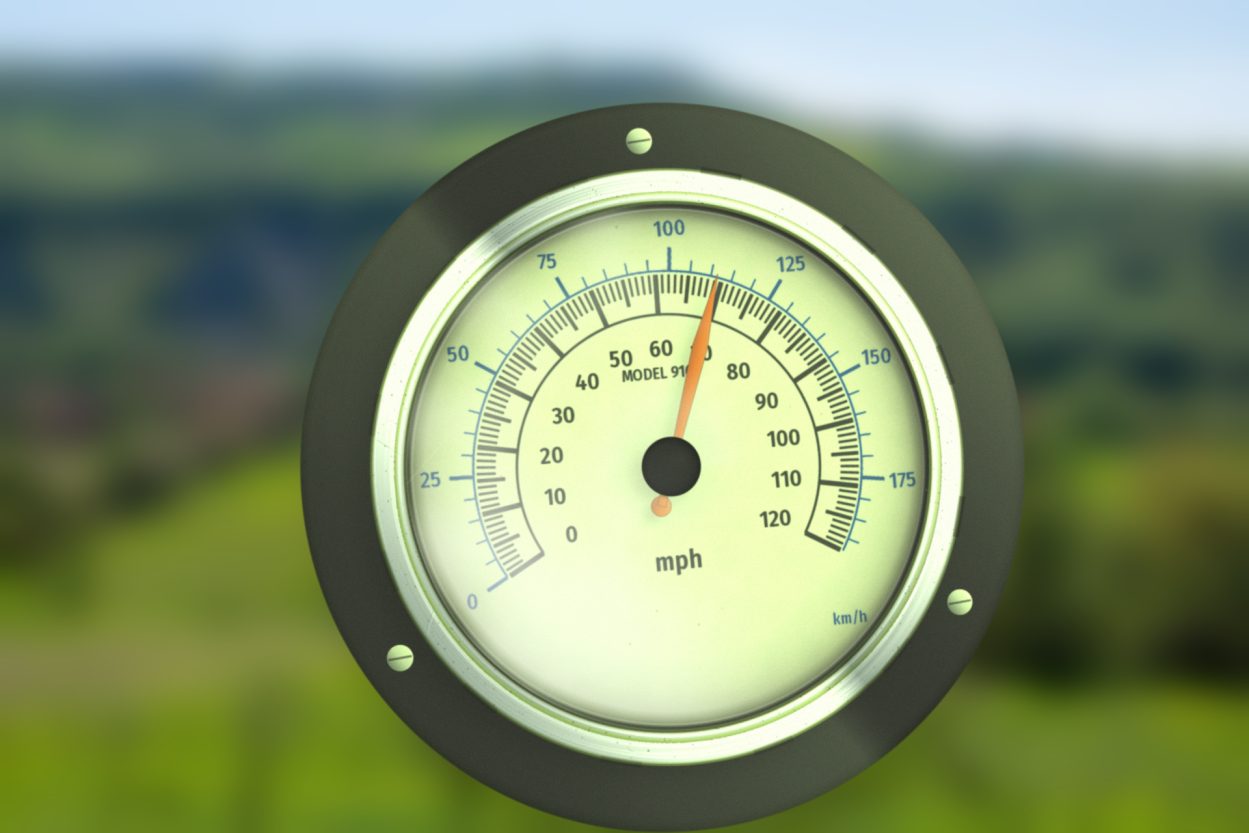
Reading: 69; mph
